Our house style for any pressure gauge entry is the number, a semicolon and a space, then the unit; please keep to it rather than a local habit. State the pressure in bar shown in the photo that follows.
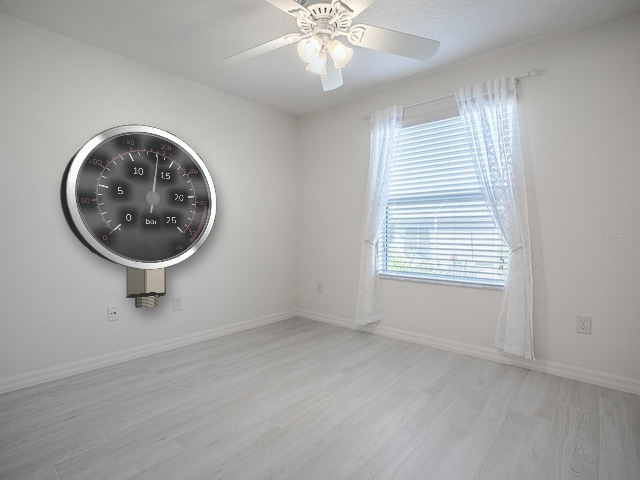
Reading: 13; bar
